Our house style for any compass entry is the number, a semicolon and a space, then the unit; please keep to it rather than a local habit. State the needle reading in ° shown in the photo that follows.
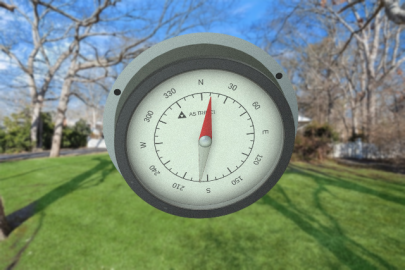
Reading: 10; °
